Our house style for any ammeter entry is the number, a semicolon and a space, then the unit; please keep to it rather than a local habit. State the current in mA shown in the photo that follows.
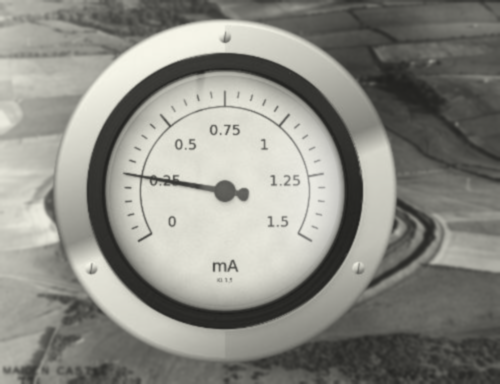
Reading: 0.25; mA
